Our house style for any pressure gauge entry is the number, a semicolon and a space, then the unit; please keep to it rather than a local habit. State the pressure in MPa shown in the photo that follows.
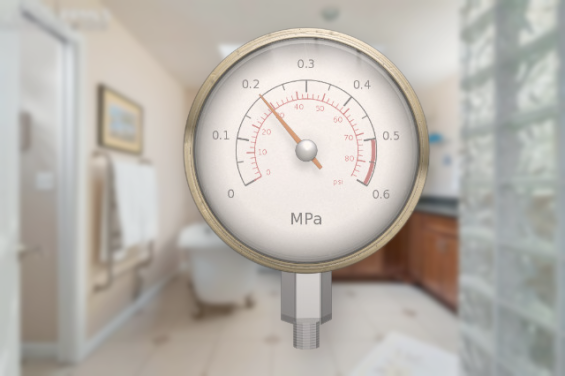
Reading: 0.2; MPa
